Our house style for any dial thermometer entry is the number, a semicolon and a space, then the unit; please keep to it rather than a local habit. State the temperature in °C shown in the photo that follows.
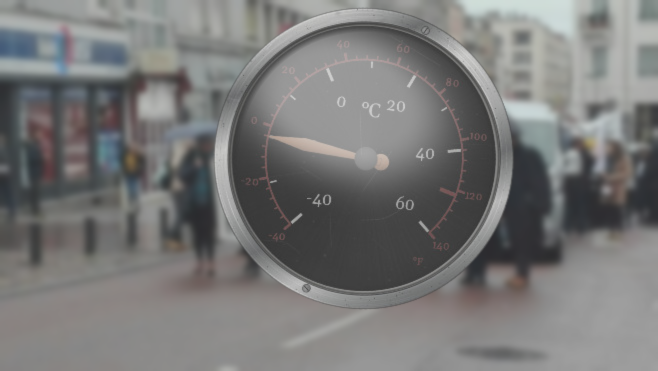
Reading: -20; °C
